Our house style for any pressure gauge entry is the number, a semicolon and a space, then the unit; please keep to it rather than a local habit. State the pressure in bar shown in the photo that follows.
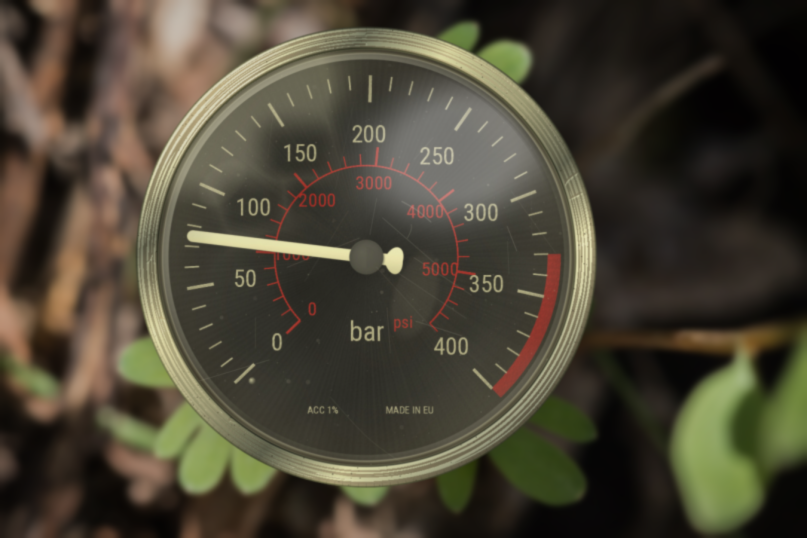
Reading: 75; bar
